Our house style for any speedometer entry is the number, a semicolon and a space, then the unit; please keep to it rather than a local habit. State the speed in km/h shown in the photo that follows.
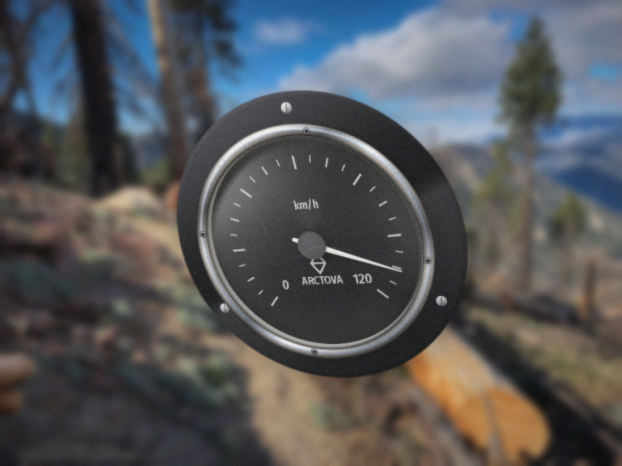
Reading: 110; km/h
